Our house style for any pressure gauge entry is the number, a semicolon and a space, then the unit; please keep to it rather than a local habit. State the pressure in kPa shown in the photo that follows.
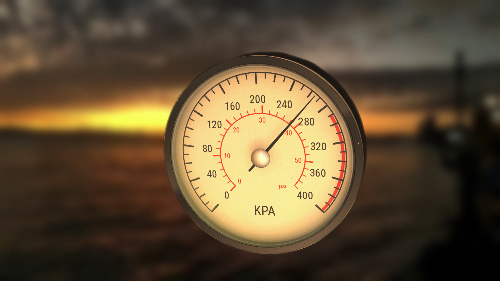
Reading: 265; kPa
